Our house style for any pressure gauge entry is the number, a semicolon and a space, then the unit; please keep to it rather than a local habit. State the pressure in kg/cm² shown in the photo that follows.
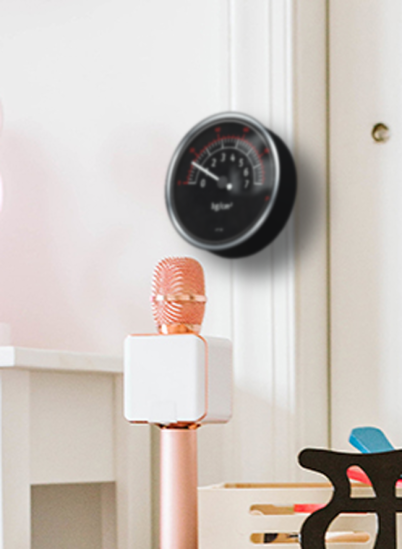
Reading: 1; kg/cm²
